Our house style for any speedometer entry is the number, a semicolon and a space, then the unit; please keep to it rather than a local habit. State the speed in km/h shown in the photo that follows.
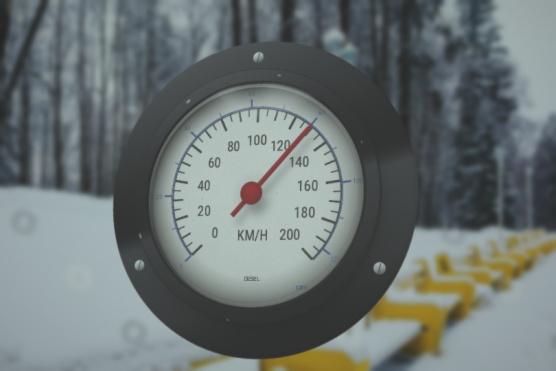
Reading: 130; km/h
